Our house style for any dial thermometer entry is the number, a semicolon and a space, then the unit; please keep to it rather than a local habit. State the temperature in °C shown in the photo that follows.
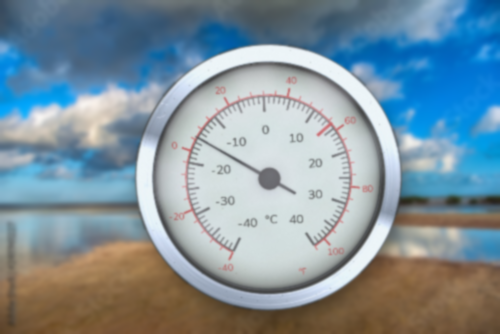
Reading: -15; °C
